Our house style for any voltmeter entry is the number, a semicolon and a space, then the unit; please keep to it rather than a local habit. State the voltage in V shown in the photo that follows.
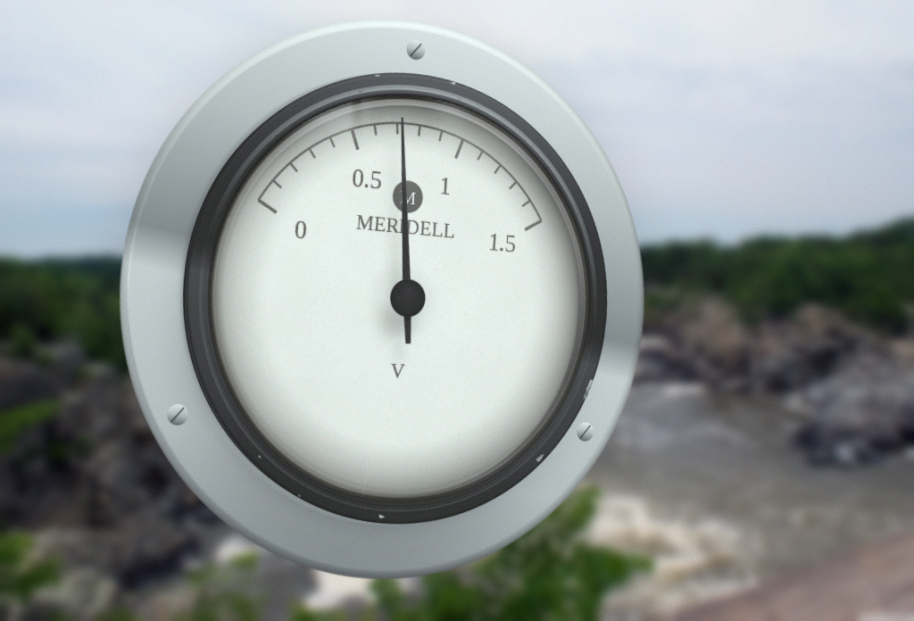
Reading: 0.7; V
